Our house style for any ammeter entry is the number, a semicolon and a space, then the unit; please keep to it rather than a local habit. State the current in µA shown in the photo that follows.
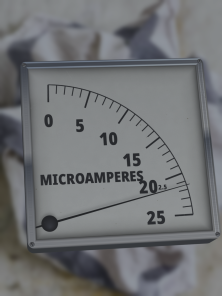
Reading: 21.5; µA
